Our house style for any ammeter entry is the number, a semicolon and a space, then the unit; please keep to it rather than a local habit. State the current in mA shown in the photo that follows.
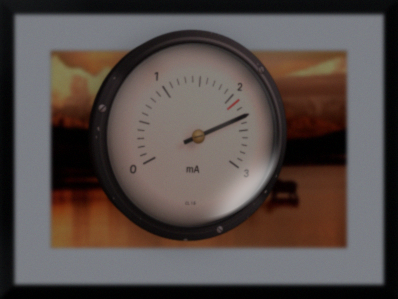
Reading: 2.3; mA
